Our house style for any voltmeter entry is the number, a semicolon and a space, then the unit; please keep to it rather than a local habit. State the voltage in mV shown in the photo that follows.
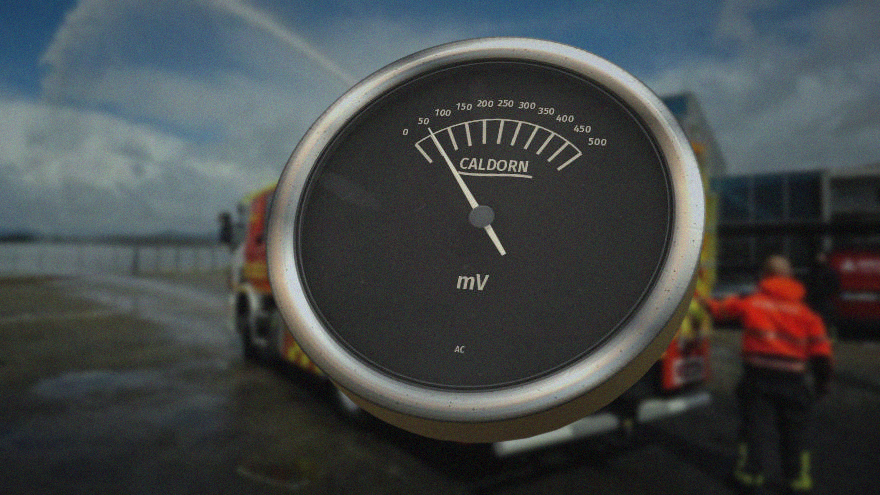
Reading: 50; mV
